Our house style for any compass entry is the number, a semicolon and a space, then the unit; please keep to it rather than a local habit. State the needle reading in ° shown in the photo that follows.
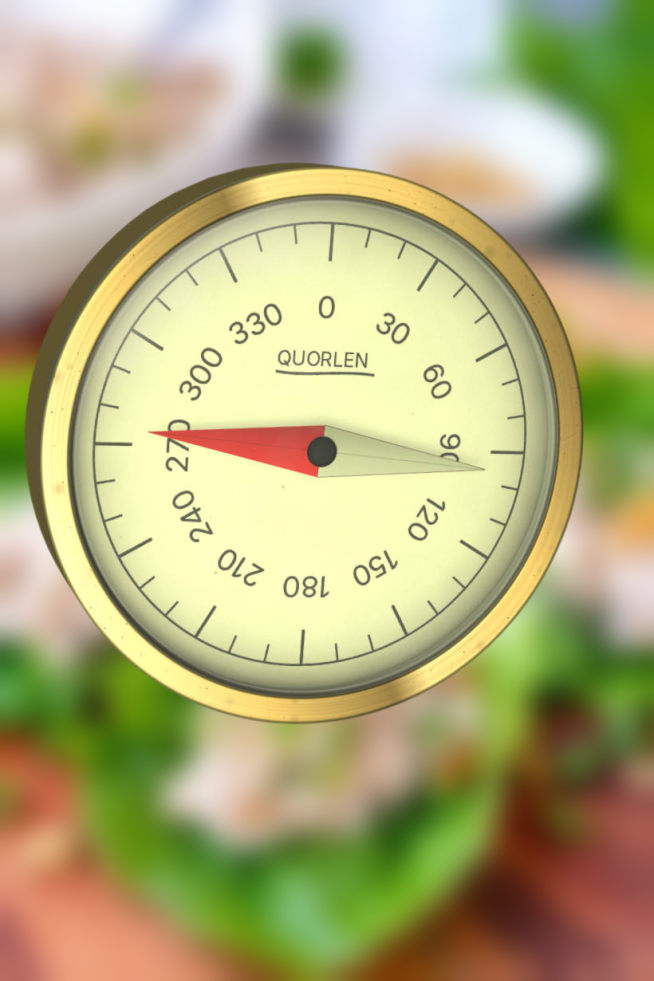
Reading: 275; °
